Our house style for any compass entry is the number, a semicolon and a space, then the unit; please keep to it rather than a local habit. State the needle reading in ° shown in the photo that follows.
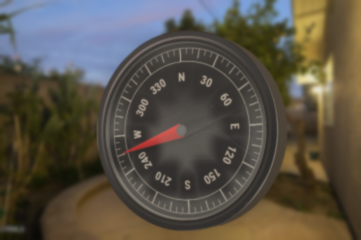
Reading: 255; °
